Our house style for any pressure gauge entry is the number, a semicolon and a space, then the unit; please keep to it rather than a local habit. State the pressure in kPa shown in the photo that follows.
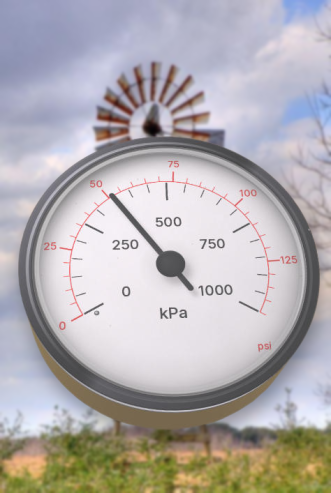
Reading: 350; kPa
